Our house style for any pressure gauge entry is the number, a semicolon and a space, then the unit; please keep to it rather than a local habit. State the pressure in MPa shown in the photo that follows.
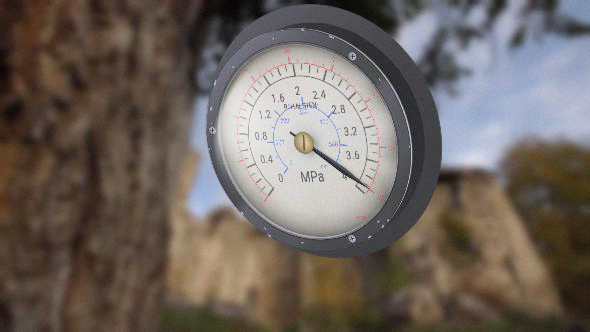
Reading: 3.9; MPa
